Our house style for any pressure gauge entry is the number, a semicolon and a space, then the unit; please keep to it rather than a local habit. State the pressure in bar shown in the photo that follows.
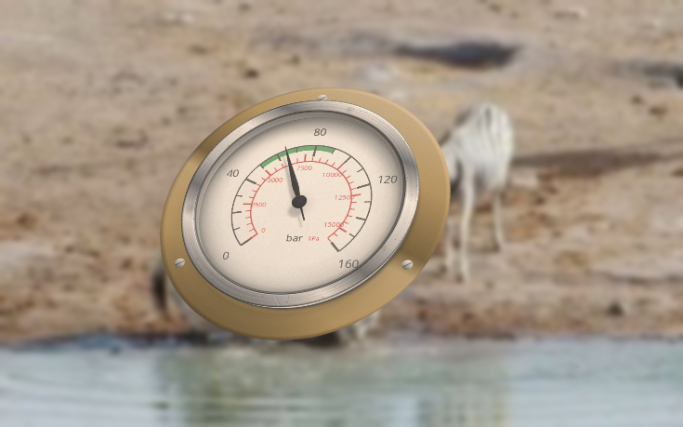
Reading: 65; bar
